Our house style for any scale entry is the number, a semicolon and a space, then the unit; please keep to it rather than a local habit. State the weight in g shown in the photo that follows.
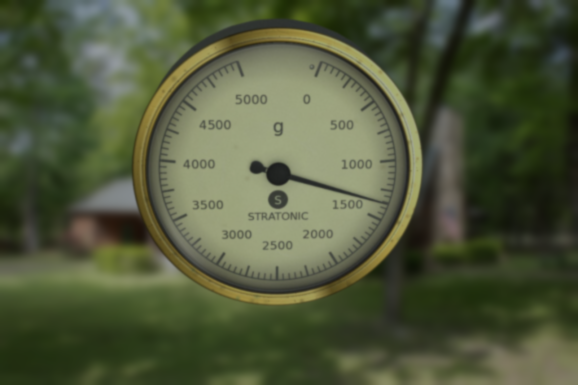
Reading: 1350; g
